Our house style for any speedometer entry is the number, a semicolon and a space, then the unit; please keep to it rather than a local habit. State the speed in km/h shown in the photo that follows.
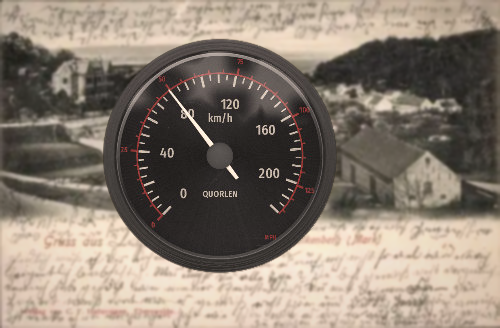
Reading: 80; km/h
